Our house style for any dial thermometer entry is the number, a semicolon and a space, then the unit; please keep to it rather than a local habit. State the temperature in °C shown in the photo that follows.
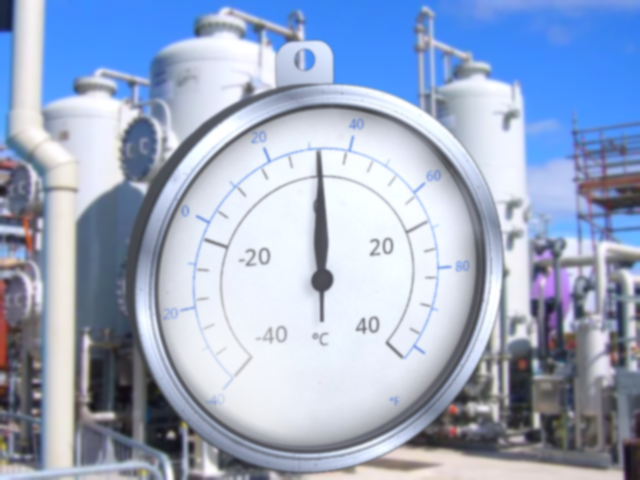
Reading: 0; °C
